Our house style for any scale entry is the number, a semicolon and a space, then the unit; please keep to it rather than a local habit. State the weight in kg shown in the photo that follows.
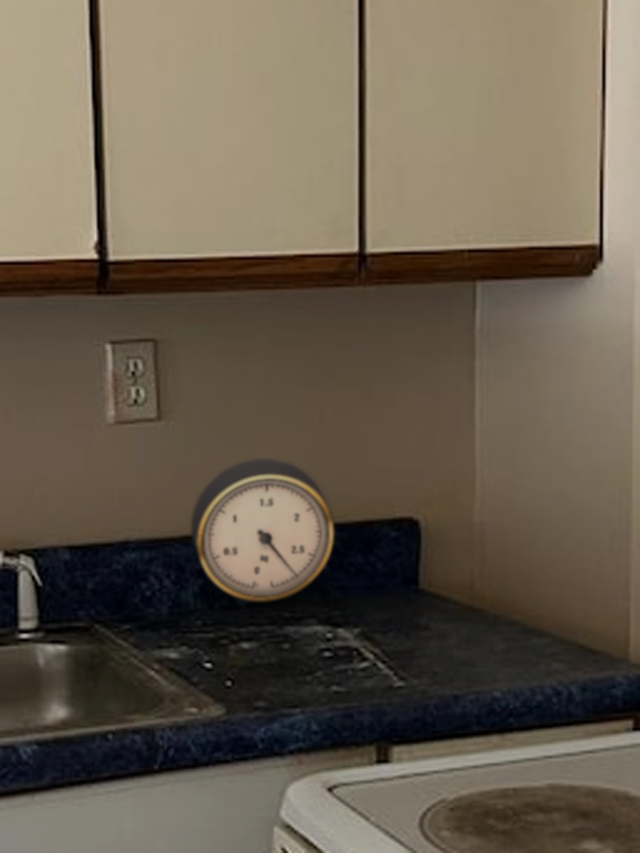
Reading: 2.75; kg
